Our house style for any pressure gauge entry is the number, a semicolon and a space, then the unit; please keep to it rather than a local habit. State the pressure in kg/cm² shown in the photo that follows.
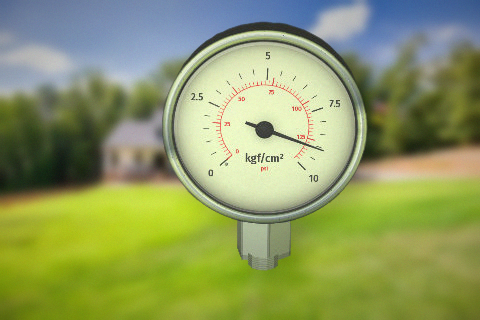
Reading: 9; kg/cm²
